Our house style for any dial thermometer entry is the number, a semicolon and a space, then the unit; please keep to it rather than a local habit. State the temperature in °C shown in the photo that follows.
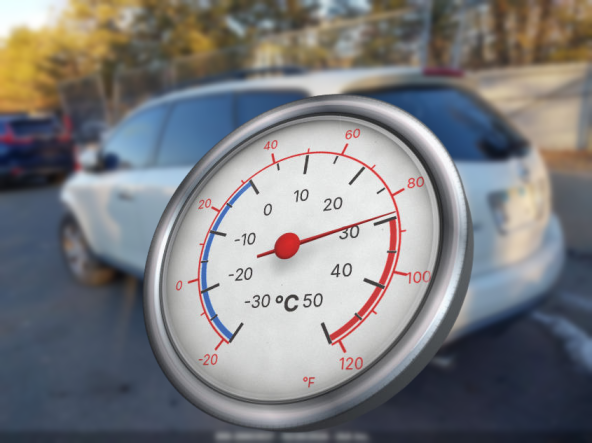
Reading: 30; °C
